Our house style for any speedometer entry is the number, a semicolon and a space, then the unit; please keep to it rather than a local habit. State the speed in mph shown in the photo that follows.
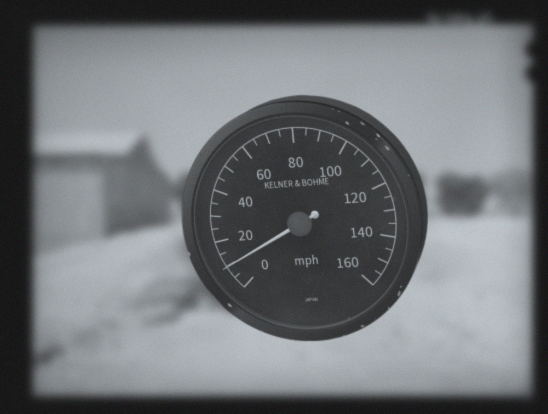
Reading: 10; mph
